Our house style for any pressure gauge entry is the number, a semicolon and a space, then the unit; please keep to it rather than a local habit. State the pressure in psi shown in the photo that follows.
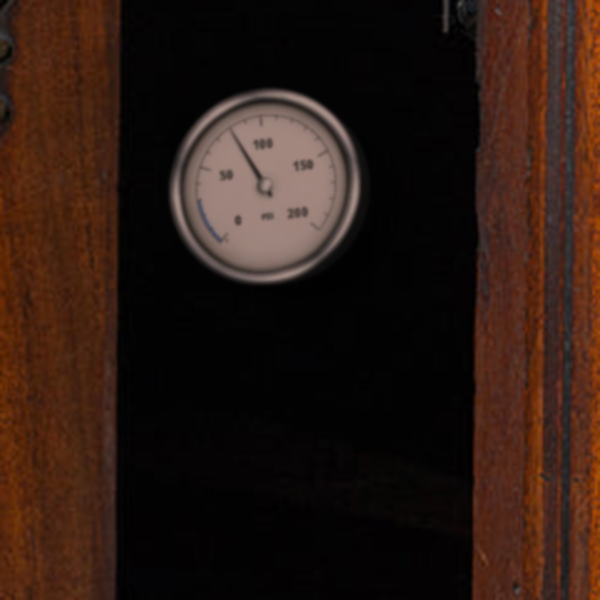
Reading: 80; psi
